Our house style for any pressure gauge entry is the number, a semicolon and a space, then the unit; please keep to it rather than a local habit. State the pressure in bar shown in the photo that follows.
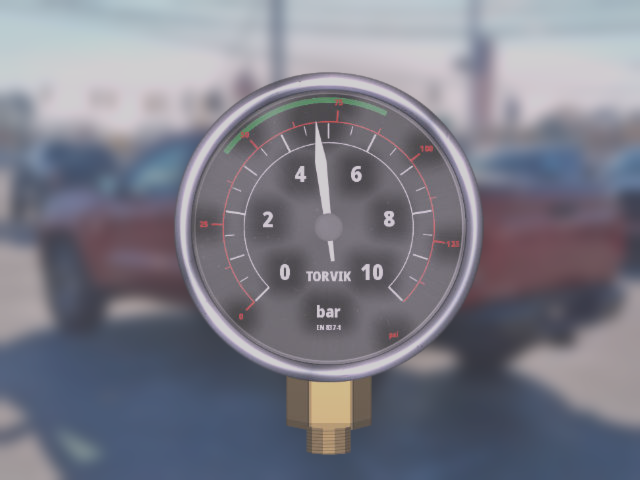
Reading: 4.75; bar
